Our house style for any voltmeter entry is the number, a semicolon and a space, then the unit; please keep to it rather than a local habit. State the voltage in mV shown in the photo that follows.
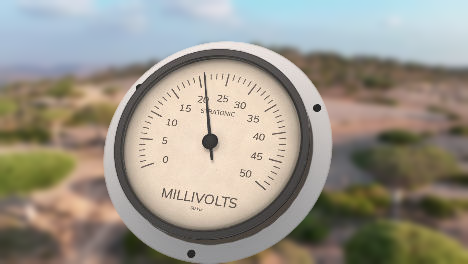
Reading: 21; mV
